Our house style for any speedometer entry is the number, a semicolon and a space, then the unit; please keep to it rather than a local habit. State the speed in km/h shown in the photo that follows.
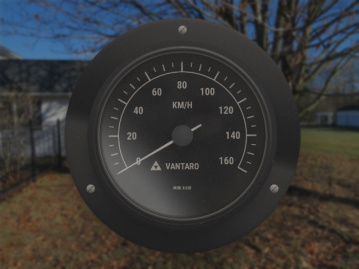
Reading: 0; km/h
